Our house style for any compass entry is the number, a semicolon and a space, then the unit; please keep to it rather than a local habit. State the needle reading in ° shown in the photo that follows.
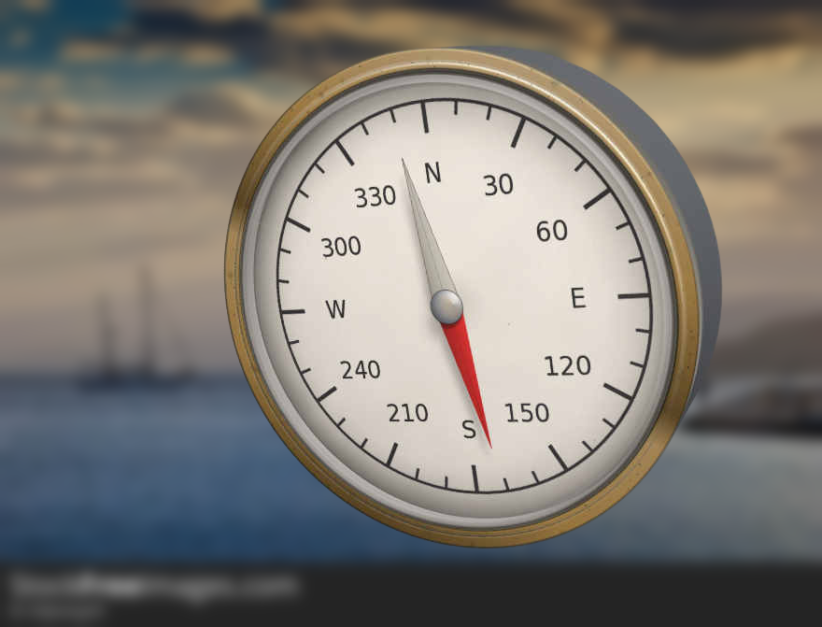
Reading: 170; °
